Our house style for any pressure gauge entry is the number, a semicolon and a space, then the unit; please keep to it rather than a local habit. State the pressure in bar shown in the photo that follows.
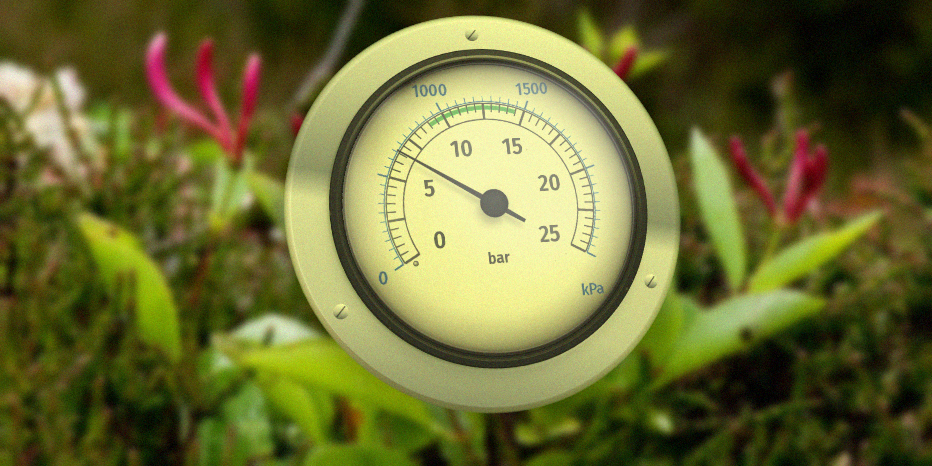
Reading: 6.5; bar
